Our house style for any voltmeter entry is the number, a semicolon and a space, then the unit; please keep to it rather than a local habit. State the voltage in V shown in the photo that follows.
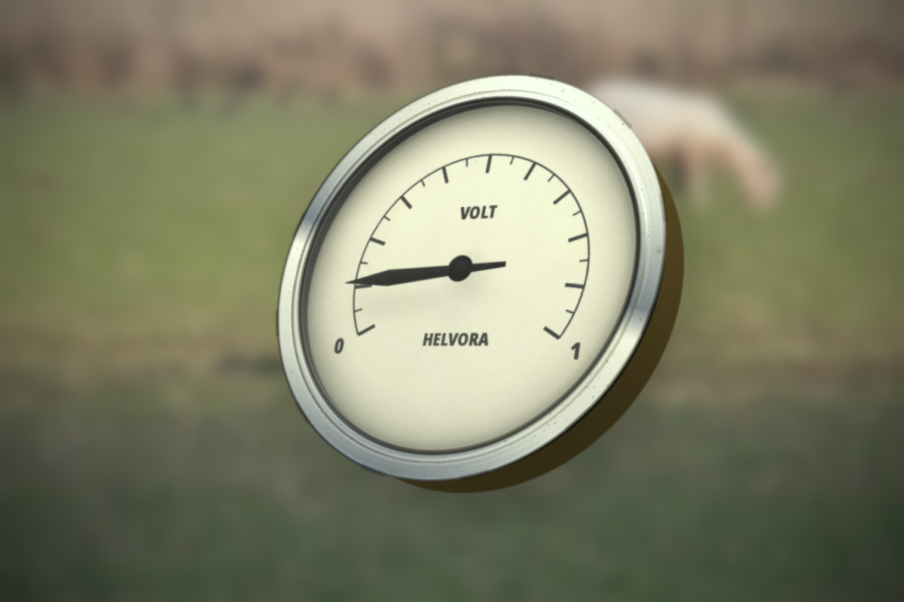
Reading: 0.1; V
